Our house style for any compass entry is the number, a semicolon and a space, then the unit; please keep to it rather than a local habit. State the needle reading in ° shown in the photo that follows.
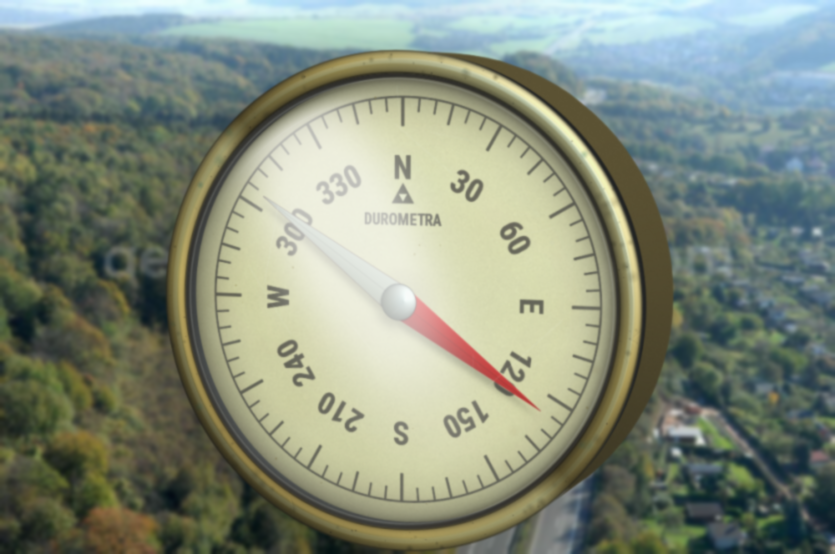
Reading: 125; °
